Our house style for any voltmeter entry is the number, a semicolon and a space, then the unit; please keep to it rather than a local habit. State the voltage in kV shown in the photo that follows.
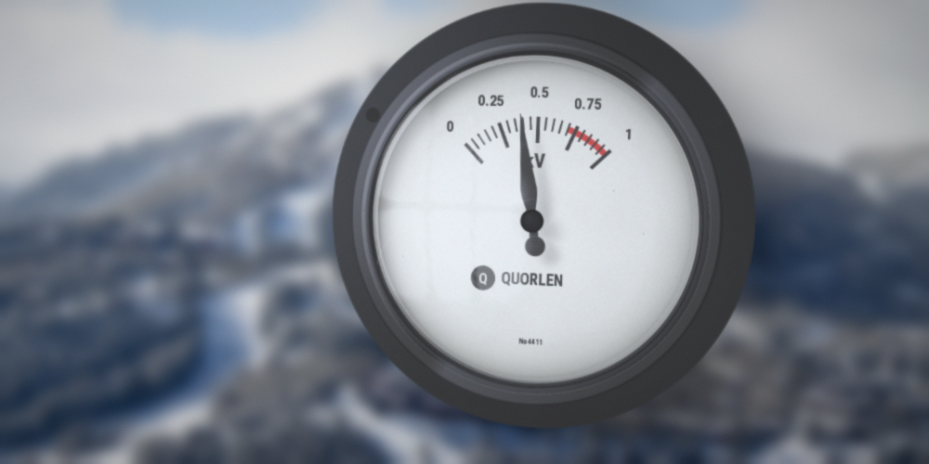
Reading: 0.4; kV
